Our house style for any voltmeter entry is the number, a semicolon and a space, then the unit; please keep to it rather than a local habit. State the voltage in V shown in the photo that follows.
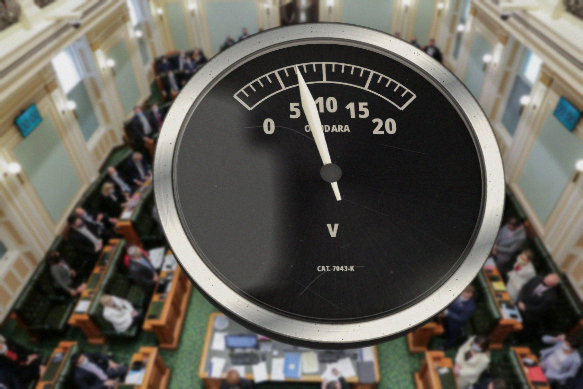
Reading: 7; V
